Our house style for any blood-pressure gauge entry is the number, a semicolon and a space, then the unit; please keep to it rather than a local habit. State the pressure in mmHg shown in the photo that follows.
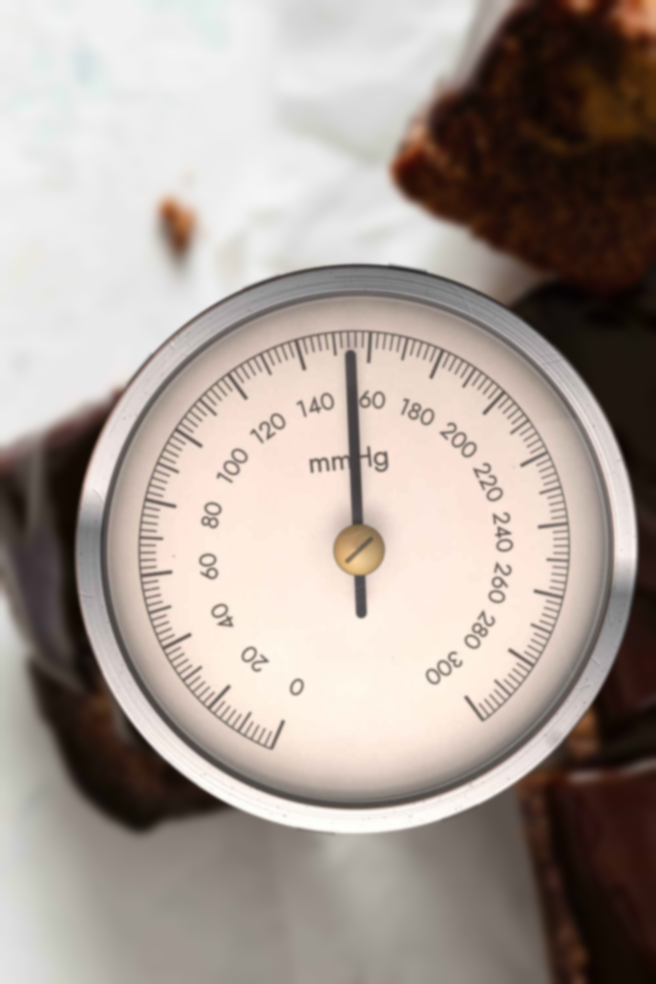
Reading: 154; mmHg
